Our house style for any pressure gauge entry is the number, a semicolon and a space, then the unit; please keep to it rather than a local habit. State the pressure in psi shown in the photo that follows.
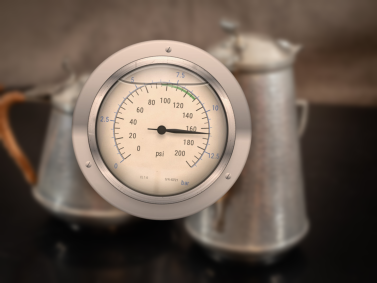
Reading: 165; psi
